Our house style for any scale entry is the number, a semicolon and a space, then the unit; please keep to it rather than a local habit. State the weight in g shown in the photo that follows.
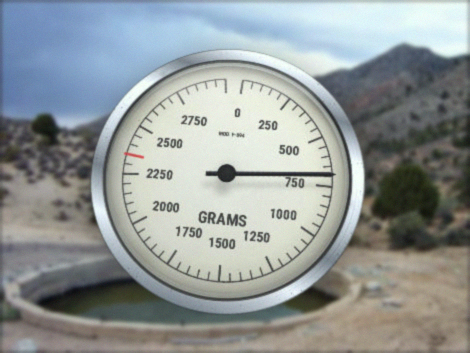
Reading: 700; g
